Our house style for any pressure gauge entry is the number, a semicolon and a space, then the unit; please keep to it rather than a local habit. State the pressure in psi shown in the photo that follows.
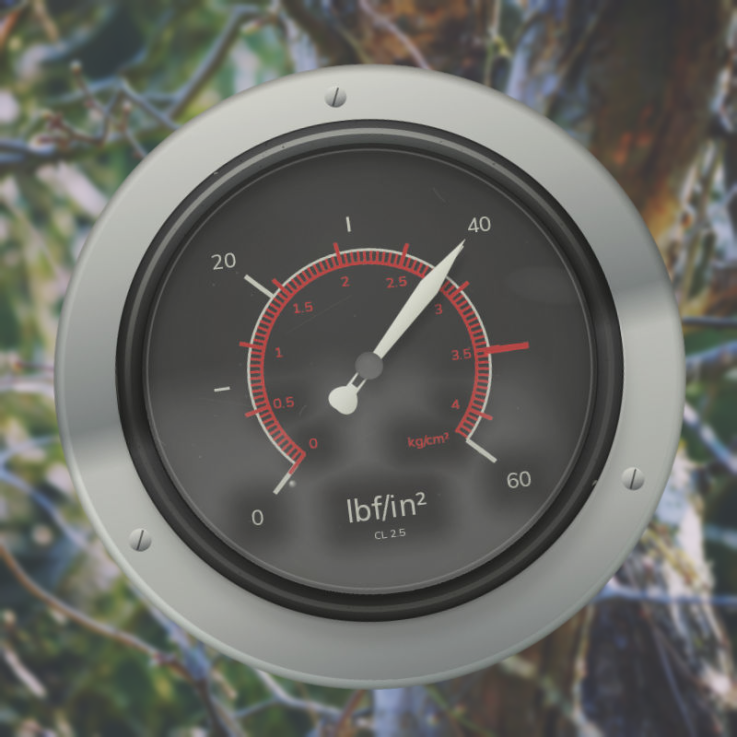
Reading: 40; psi
